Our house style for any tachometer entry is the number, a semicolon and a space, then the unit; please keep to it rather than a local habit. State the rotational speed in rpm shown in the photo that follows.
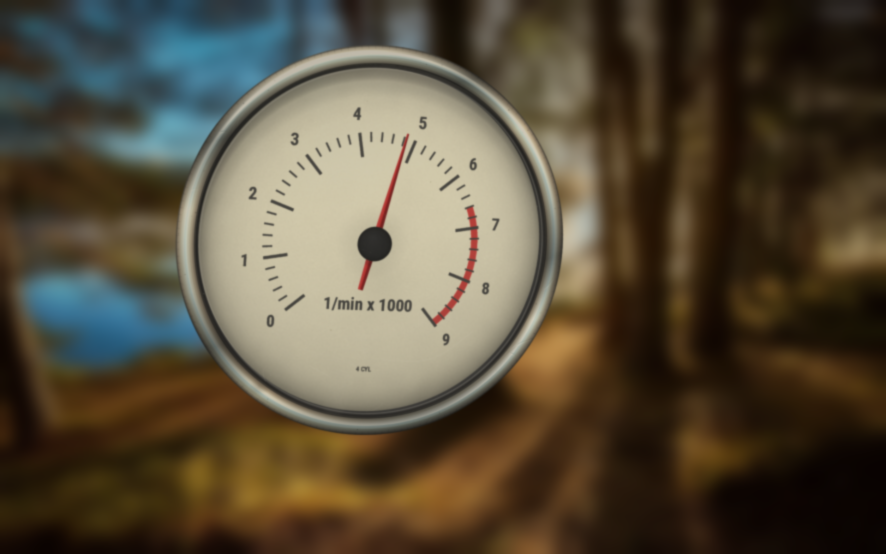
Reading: 4800; rpm
